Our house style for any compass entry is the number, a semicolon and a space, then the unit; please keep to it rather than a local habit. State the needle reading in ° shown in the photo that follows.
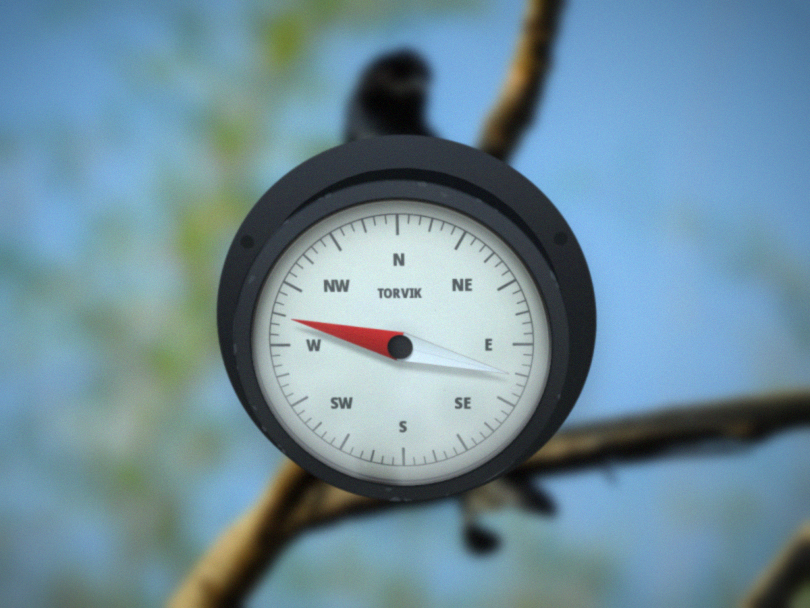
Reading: 285; °
